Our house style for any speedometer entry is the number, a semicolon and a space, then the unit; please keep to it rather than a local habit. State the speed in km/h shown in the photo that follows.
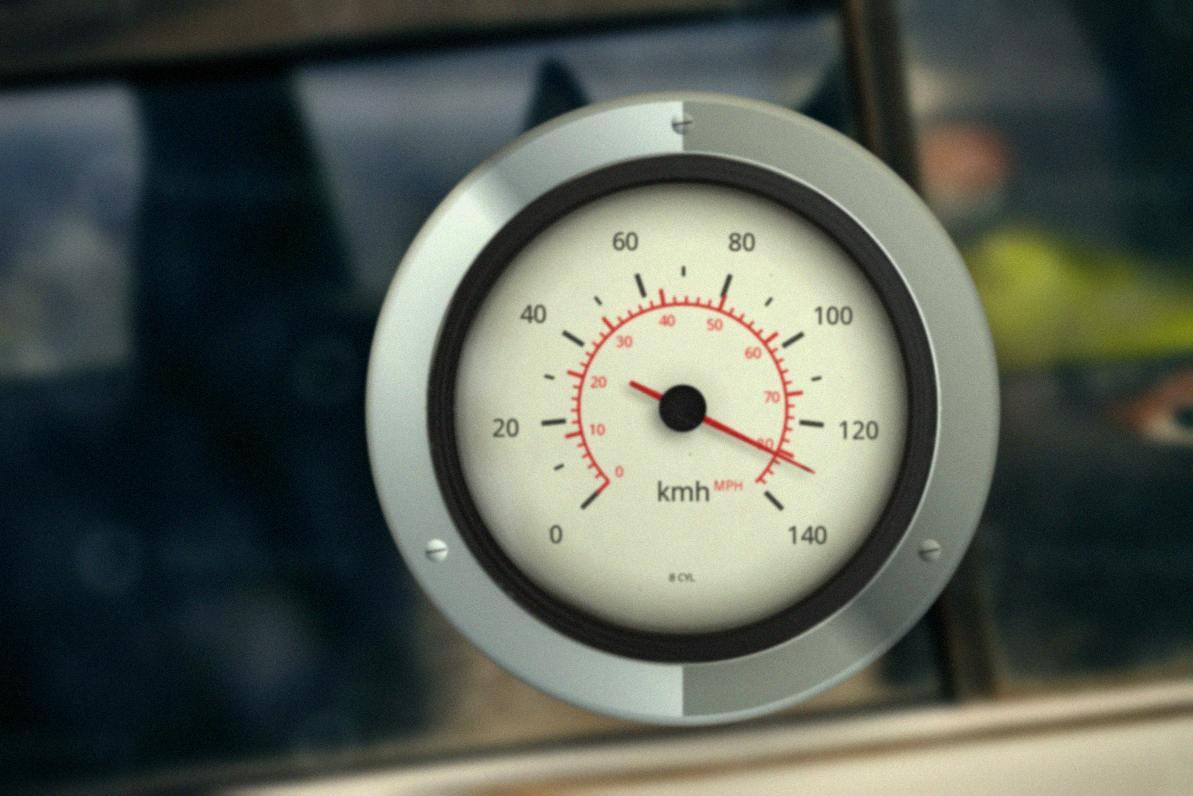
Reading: 130; km/h
